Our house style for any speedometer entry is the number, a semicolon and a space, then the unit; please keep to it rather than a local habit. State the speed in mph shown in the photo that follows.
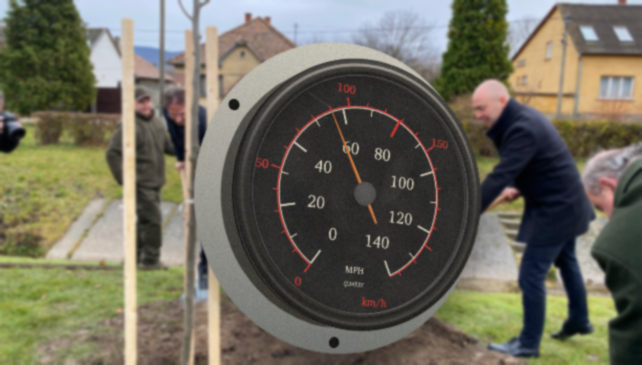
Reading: 55; mph
